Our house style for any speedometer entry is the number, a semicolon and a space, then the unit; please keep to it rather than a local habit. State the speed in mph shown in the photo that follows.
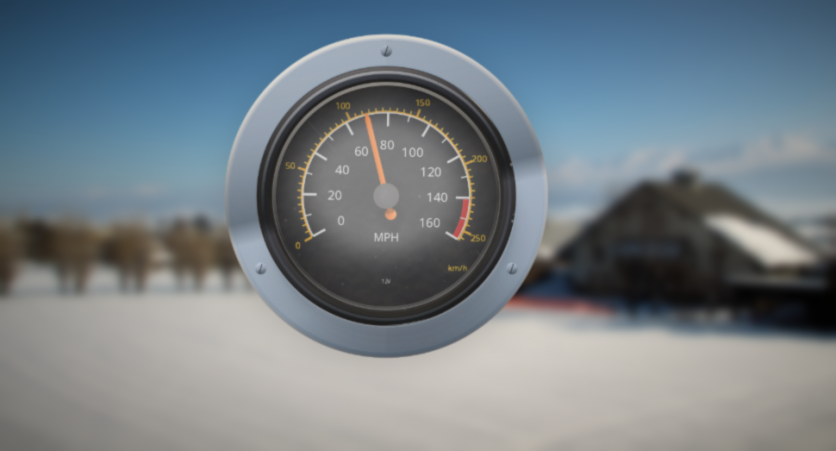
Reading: 70; mph
